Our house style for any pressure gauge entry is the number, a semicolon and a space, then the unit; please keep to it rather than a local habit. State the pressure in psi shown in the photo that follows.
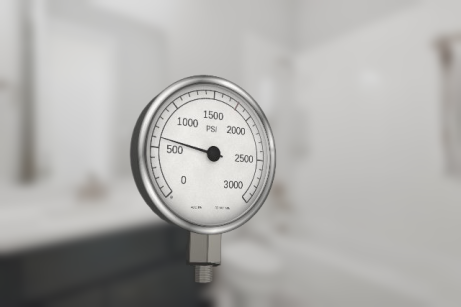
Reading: 600; psi
